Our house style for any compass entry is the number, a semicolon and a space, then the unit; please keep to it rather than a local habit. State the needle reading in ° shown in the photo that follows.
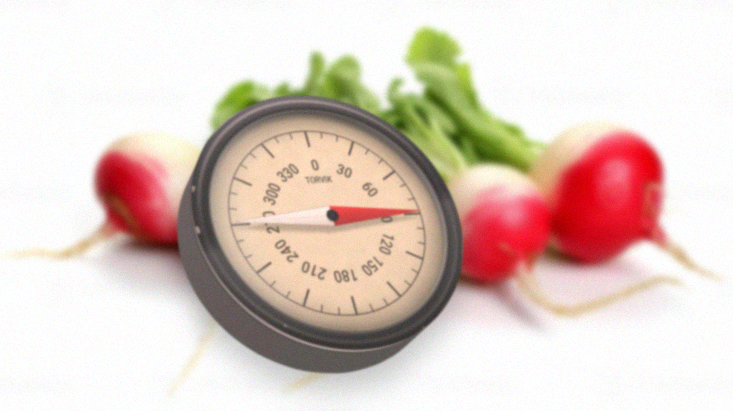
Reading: 90; °
